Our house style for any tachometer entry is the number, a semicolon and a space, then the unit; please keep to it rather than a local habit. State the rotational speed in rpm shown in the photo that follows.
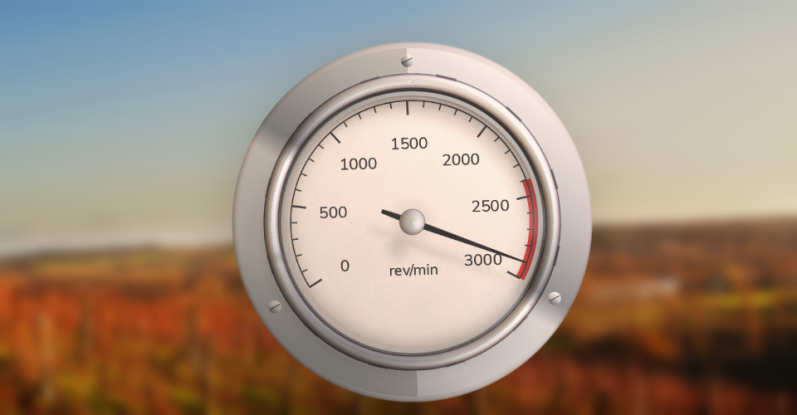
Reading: 2900; rpm
